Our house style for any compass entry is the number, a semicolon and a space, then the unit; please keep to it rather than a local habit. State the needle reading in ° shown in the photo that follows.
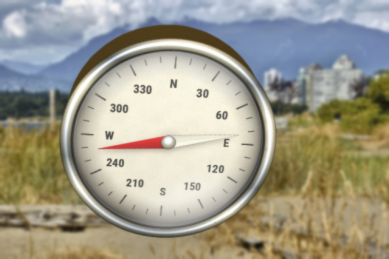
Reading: 260; °
